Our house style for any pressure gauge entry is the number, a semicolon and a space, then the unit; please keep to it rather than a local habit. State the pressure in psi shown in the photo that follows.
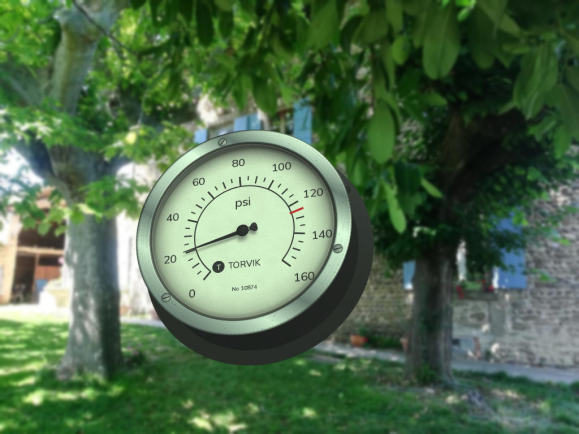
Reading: 20; psi
